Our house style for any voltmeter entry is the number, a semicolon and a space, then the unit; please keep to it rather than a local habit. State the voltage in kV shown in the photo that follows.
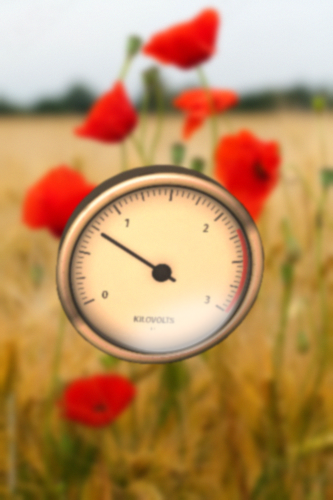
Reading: 0.75; kV
